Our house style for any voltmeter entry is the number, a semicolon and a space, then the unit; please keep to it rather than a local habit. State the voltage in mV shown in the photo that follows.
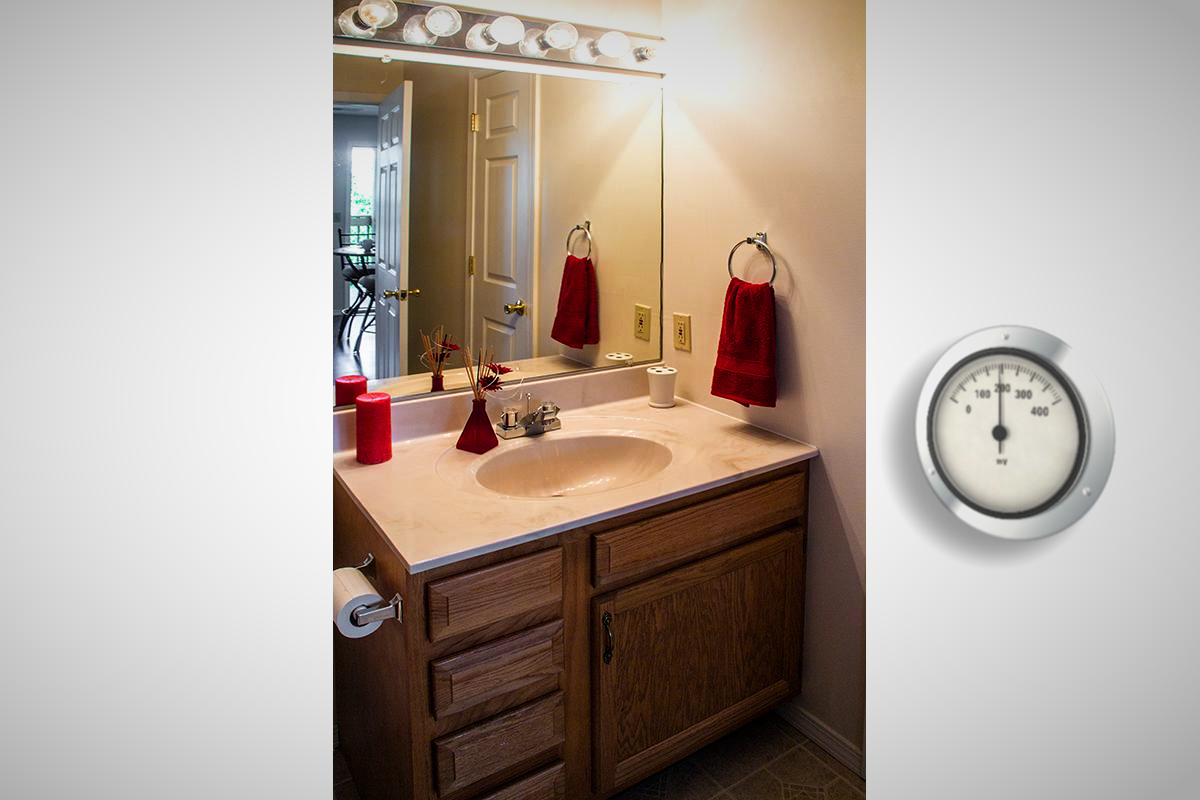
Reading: 200; mV
